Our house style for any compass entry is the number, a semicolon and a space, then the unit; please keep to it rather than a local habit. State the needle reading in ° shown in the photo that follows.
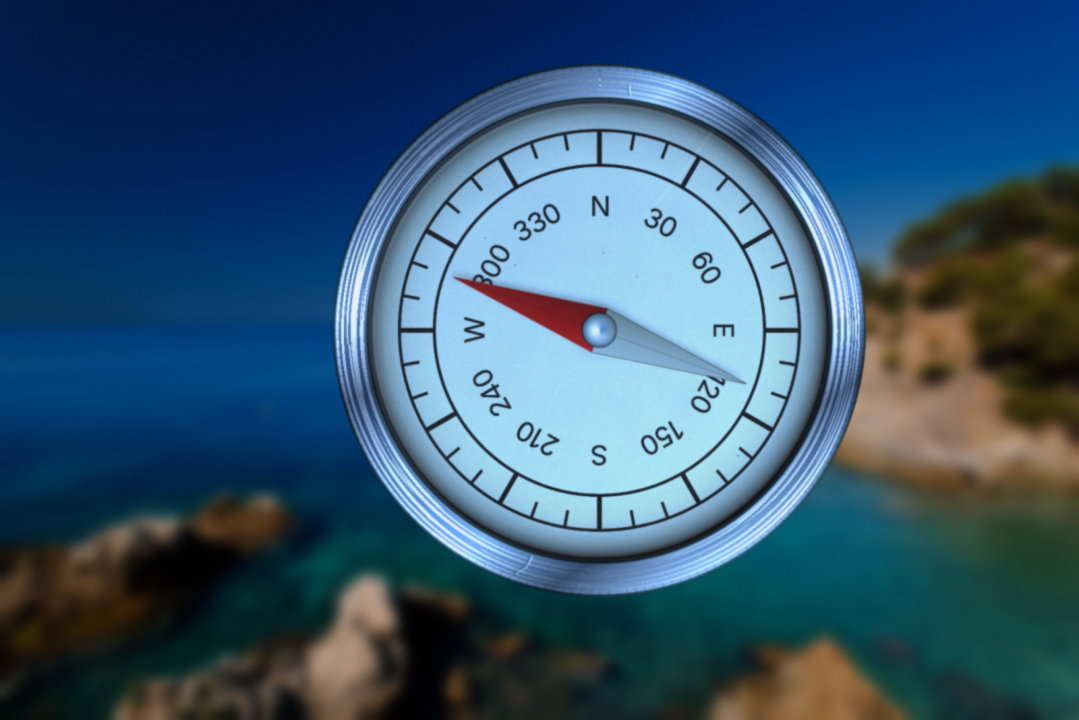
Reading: 290; °
